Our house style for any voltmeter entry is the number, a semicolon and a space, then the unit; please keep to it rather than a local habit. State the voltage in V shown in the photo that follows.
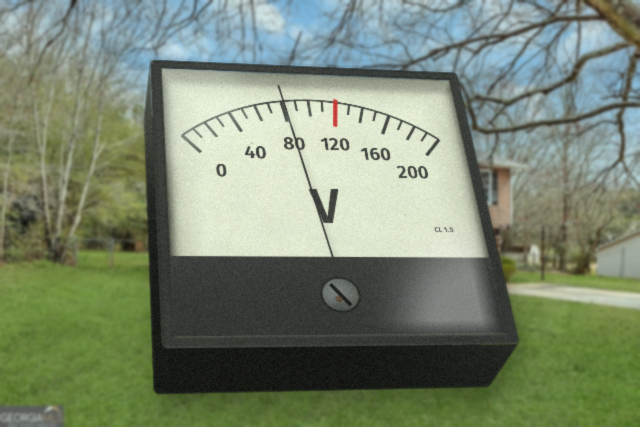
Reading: 80; V
